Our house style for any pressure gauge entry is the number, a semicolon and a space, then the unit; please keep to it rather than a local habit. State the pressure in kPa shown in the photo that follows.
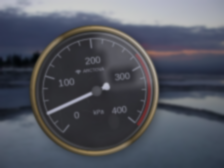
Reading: 40; kPa
